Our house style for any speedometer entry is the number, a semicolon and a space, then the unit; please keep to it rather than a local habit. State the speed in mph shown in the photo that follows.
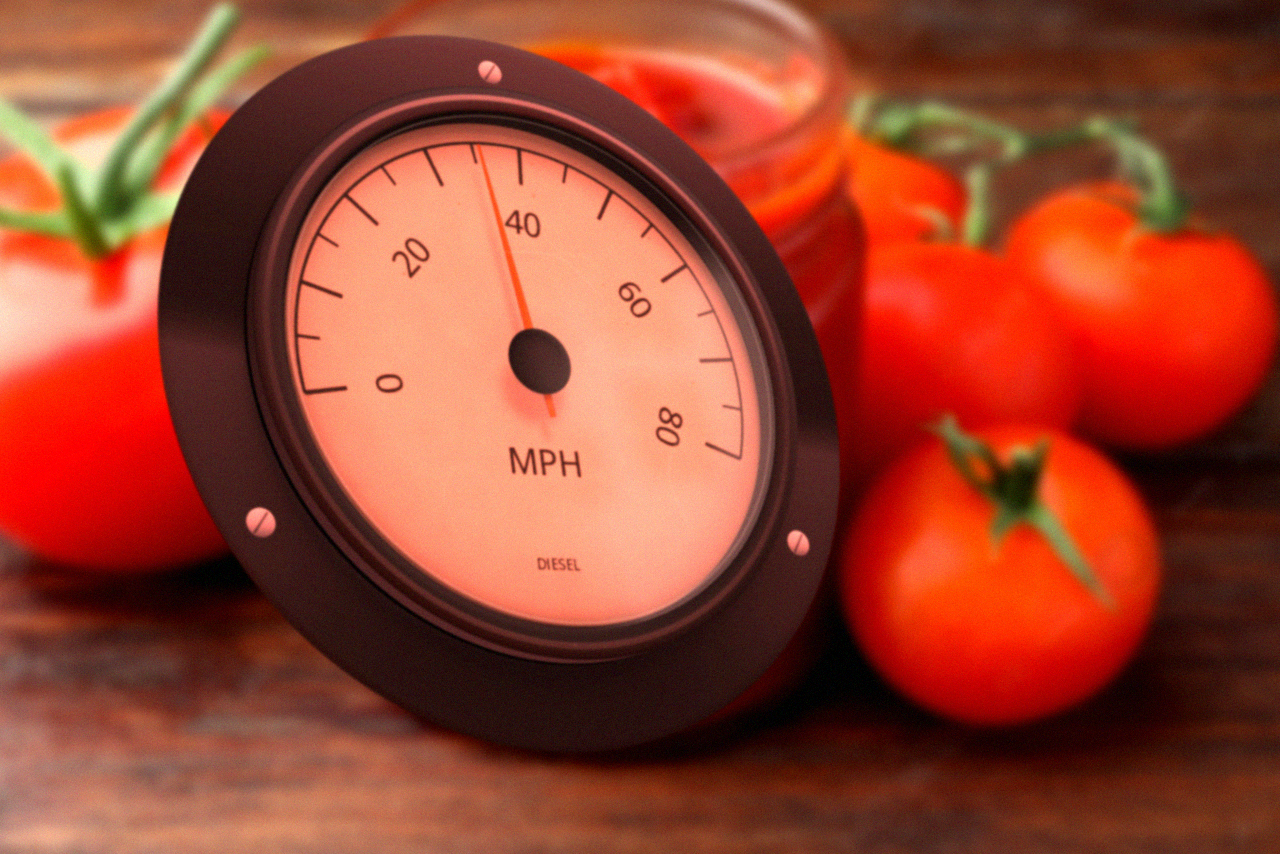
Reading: 35; mph
